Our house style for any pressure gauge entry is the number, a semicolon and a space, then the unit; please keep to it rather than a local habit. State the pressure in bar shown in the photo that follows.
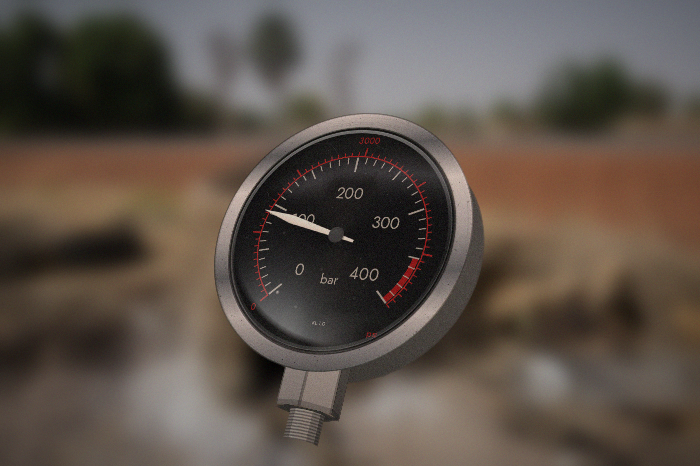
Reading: 90; bar
